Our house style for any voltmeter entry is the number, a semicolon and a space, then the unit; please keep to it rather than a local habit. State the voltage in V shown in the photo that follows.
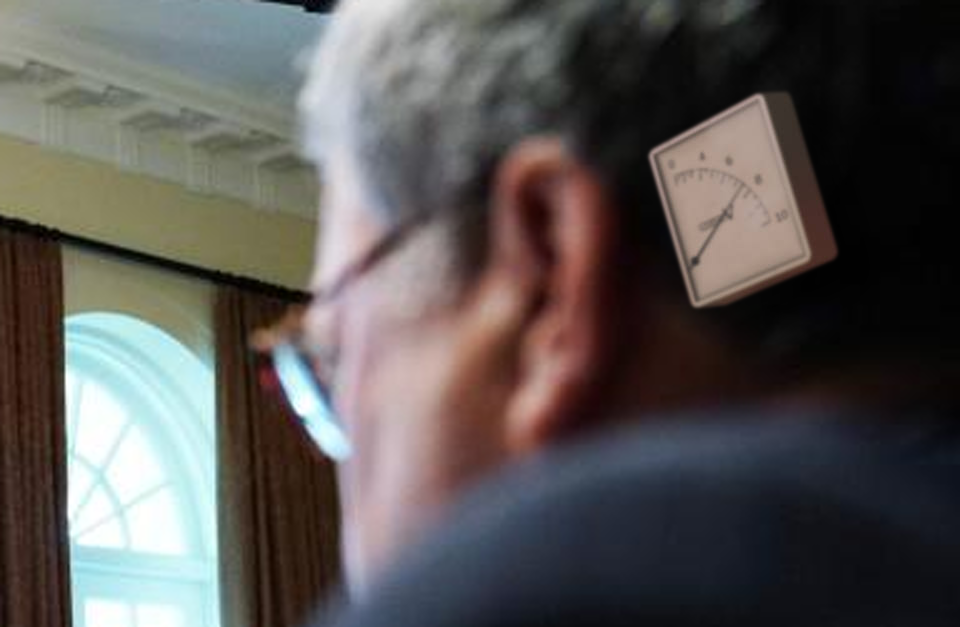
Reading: 7.5; V
